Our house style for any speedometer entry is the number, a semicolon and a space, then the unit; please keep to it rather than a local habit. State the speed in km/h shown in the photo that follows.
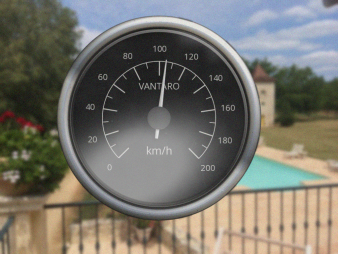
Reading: 105; km/h
